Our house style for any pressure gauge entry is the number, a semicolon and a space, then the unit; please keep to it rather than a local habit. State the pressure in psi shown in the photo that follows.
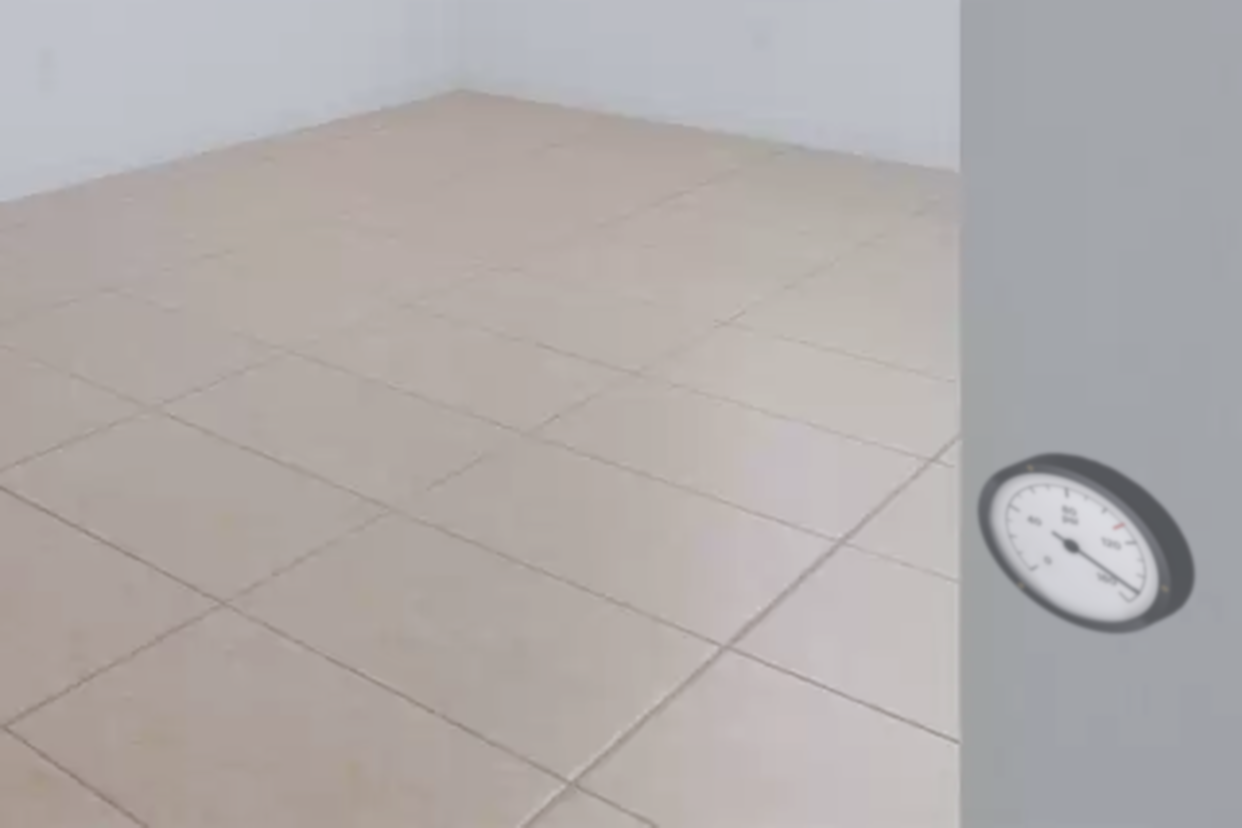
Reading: 150; psi
